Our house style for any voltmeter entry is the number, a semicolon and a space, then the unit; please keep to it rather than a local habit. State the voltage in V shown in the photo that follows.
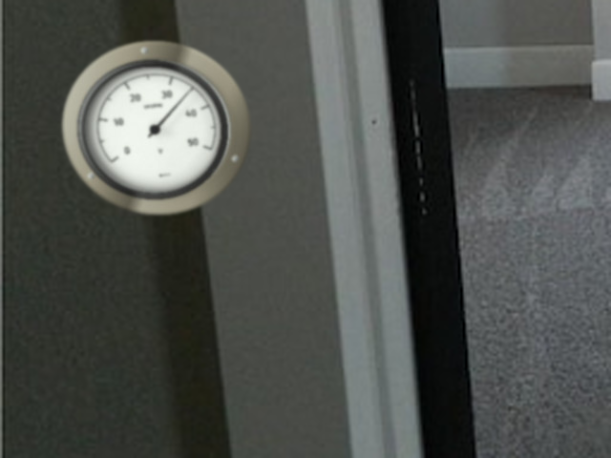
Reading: 35; V
